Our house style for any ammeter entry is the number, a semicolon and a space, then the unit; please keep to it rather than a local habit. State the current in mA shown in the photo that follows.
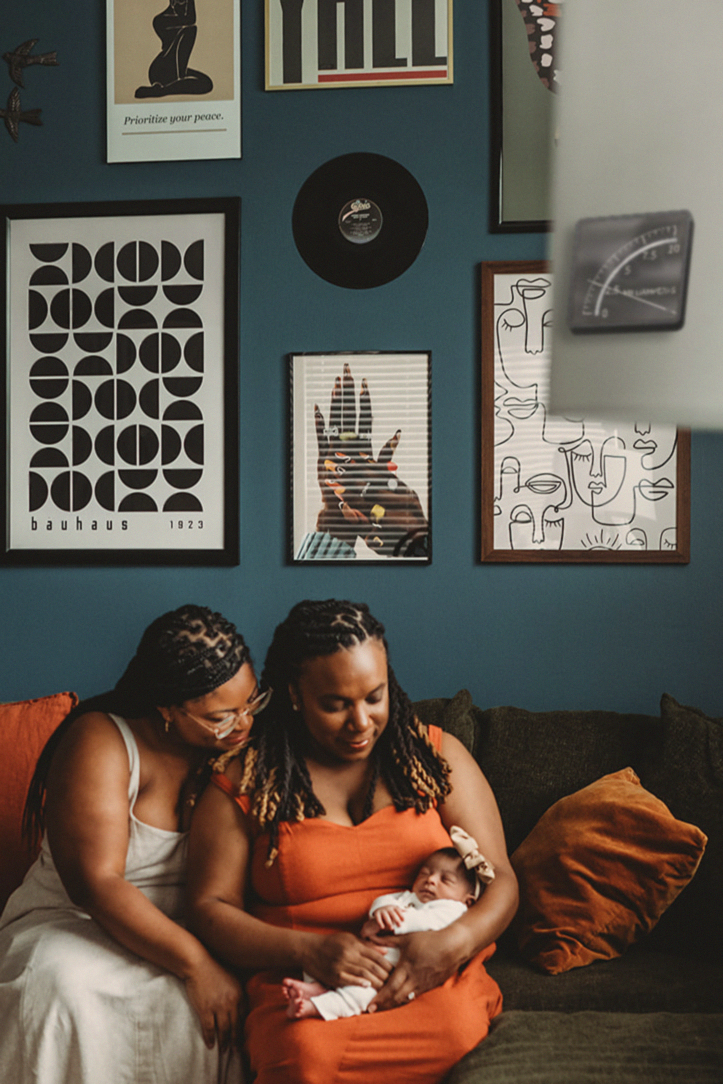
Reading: 2.5; mA
